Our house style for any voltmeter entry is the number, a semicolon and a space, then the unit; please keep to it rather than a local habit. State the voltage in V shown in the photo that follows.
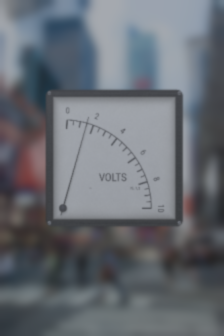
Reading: 1.5; V
